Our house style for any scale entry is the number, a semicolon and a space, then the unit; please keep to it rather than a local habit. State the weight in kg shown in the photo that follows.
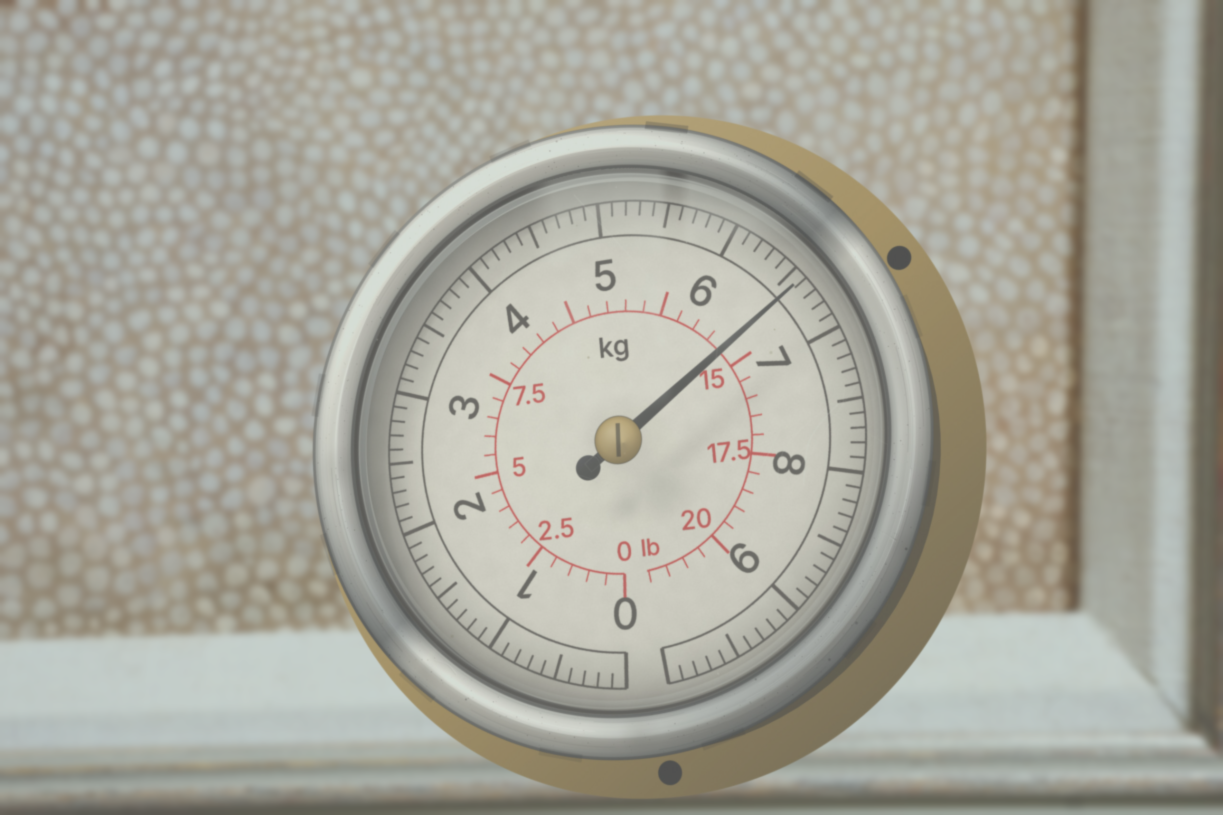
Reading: 6.6; kg
